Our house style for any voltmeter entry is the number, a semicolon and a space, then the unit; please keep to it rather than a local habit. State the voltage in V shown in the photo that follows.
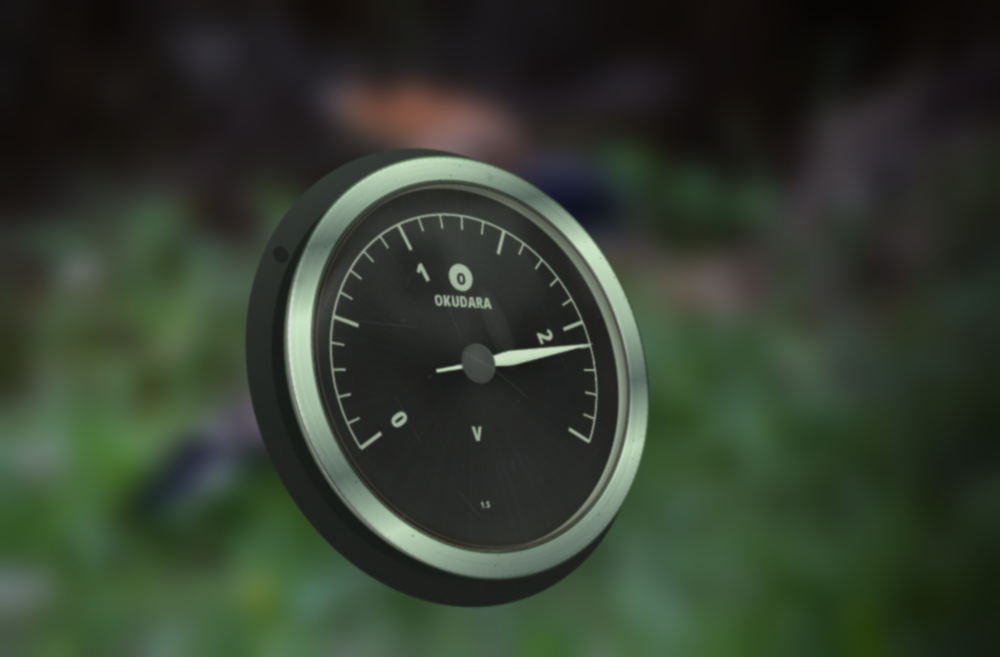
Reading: 2.1; V
